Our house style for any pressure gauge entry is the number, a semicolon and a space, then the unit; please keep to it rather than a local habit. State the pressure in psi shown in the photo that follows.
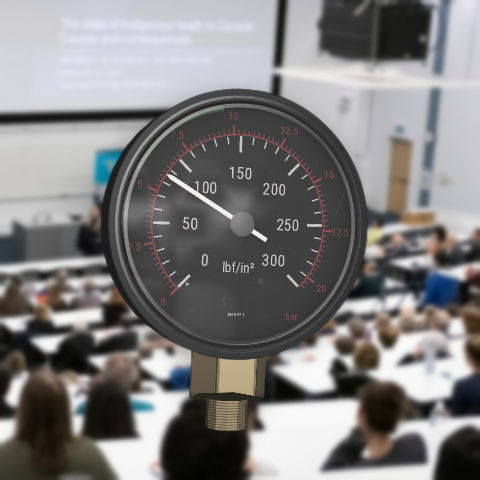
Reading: 85; psi
